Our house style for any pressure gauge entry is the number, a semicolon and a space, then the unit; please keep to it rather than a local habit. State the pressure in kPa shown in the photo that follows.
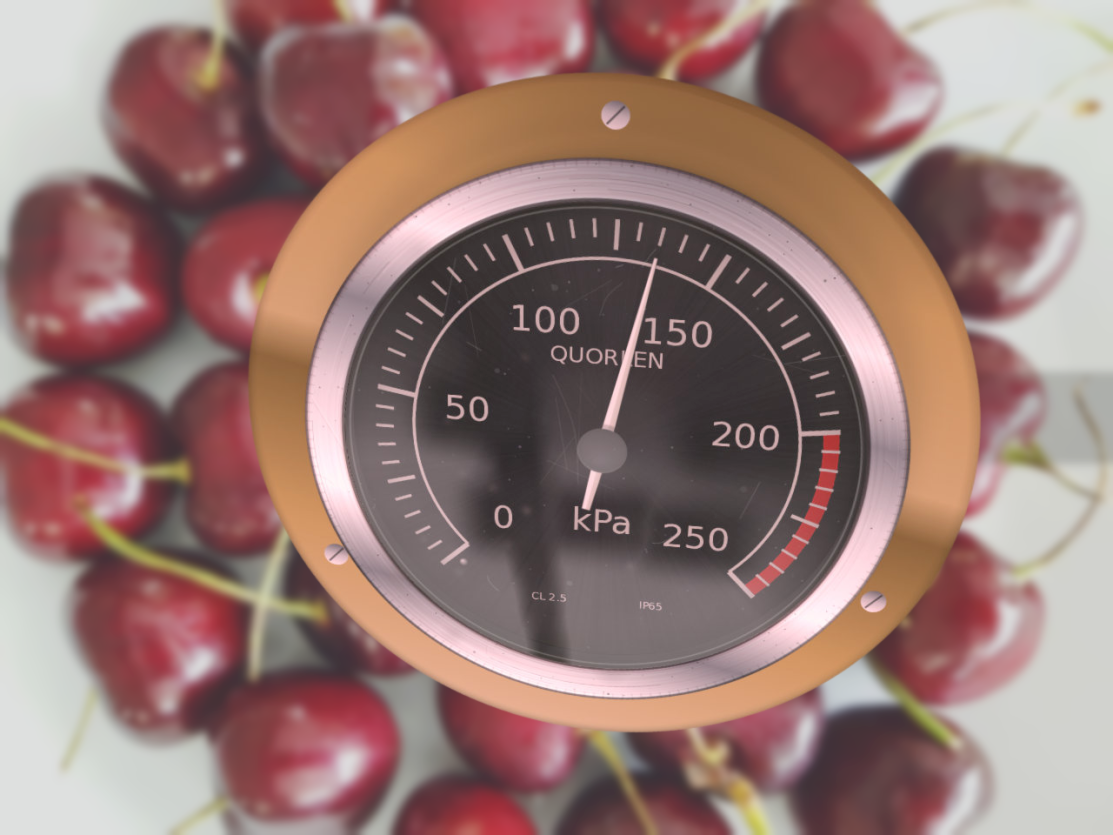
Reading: 135; kPa
